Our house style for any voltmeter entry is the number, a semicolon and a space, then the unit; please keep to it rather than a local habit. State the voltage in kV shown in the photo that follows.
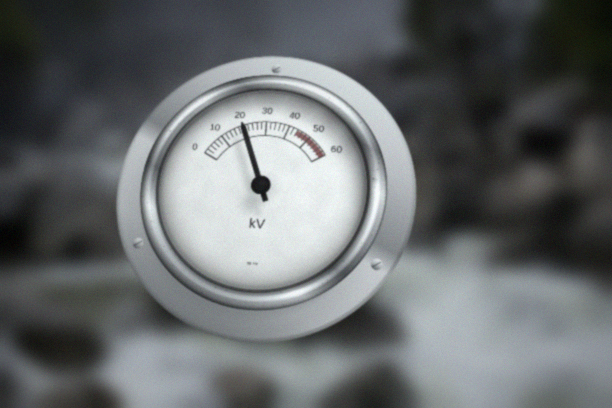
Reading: 20; kV
